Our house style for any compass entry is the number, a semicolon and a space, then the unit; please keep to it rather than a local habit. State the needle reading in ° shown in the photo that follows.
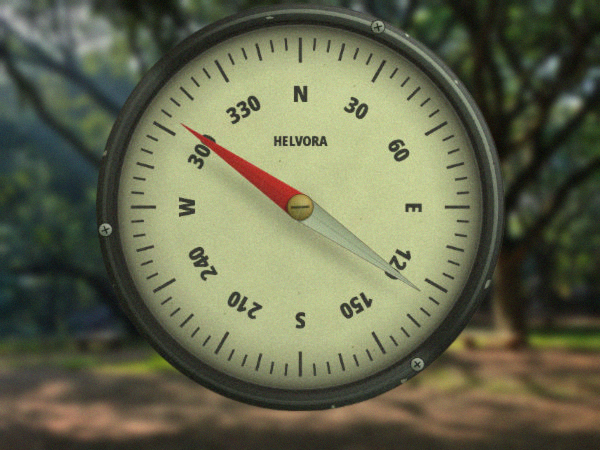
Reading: 305; °
